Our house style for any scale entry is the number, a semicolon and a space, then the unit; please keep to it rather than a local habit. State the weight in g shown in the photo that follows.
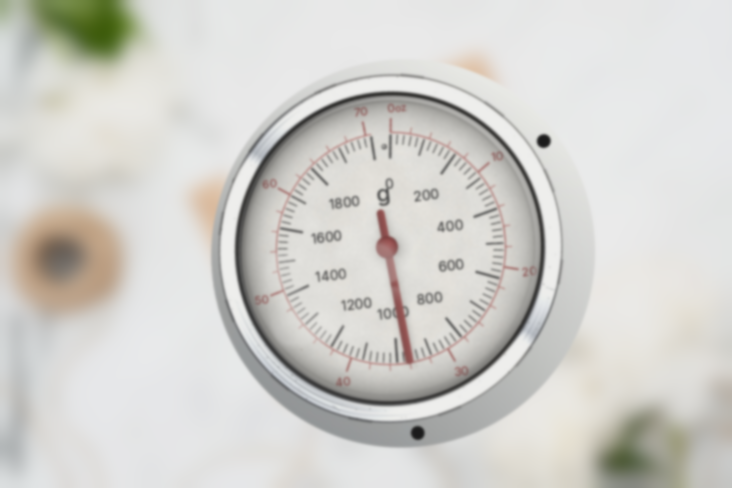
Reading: 960; g
